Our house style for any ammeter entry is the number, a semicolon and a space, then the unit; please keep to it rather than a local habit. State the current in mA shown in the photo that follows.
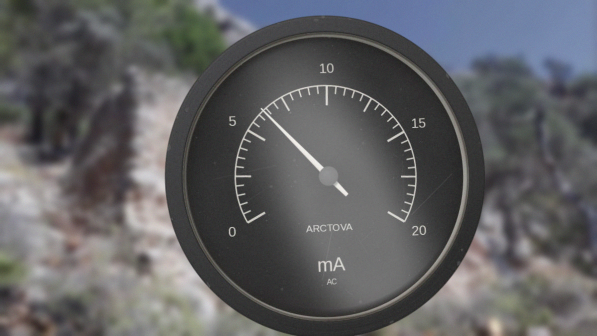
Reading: 6.25; mA
